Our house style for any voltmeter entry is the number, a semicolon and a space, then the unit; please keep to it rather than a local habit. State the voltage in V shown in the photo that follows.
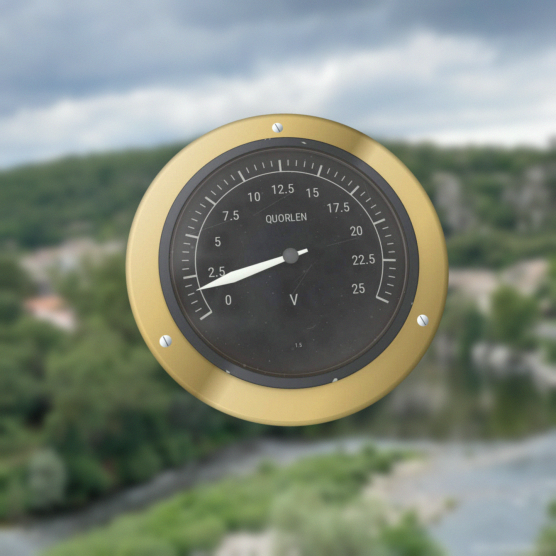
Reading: 1.5; V
